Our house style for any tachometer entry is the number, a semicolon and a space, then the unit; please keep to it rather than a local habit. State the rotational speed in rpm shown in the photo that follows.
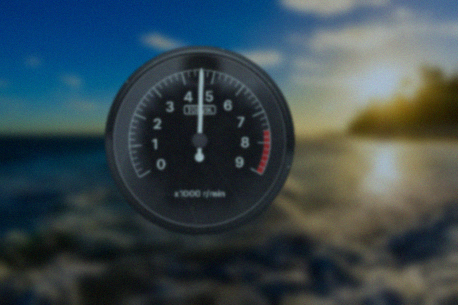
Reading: 4600; rpm
